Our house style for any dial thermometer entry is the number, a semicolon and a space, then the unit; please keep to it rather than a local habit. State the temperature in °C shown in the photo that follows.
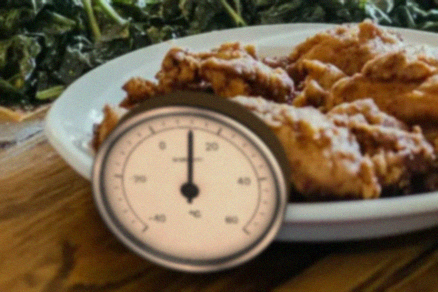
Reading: 12; °C
